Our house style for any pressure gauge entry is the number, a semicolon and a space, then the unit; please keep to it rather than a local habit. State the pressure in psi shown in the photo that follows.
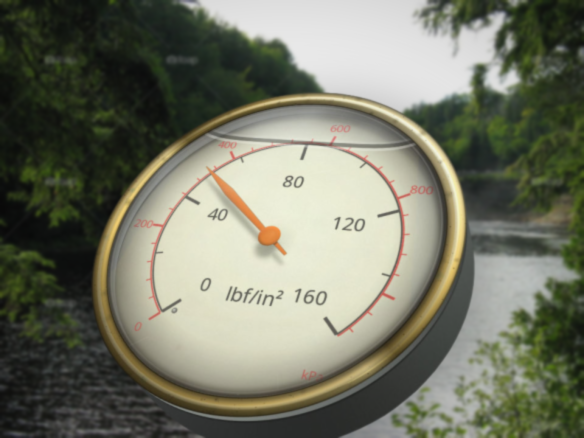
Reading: 50; psi
